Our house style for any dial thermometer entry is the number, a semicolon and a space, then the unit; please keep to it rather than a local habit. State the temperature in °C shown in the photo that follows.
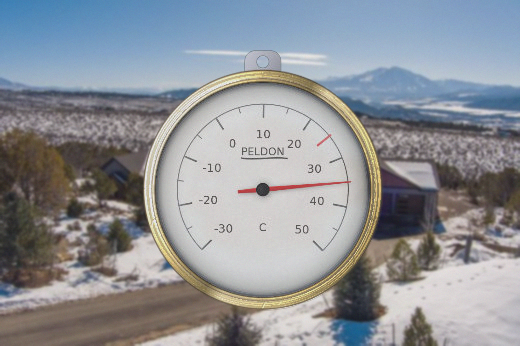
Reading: 35; °C
